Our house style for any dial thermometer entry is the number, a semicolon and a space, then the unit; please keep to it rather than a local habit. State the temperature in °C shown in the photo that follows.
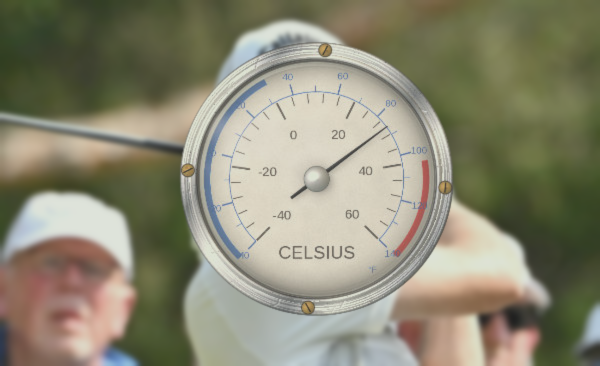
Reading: 30; °C
